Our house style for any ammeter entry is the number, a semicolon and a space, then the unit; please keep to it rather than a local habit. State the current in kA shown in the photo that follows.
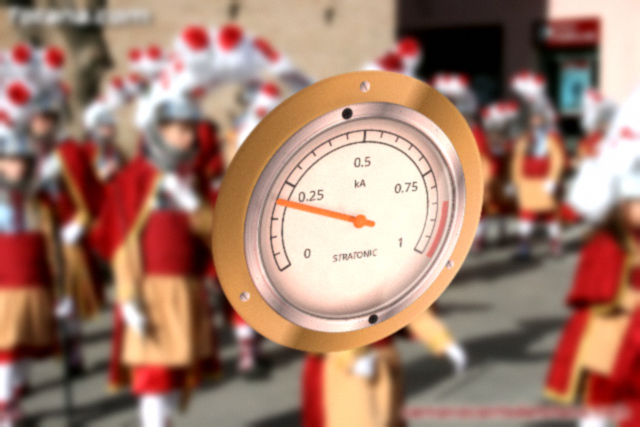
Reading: 0.2; kA
